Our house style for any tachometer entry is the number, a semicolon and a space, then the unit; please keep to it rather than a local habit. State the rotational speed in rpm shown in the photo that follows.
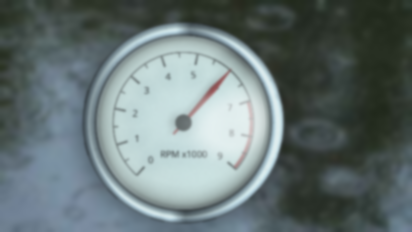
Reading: 6000; rpm
